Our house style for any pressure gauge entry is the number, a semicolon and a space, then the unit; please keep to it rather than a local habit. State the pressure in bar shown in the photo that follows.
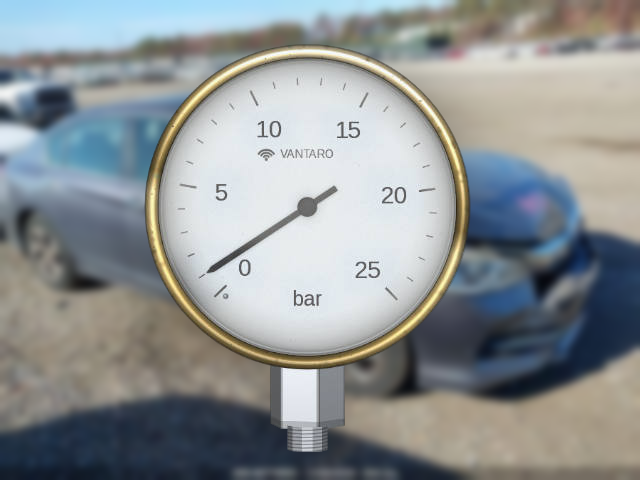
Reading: 1; bar
